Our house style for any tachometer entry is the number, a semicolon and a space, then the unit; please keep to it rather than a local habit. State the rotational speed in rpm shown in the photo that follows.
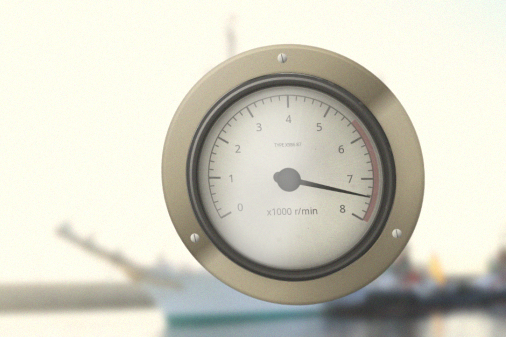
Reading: 7400; rpm
